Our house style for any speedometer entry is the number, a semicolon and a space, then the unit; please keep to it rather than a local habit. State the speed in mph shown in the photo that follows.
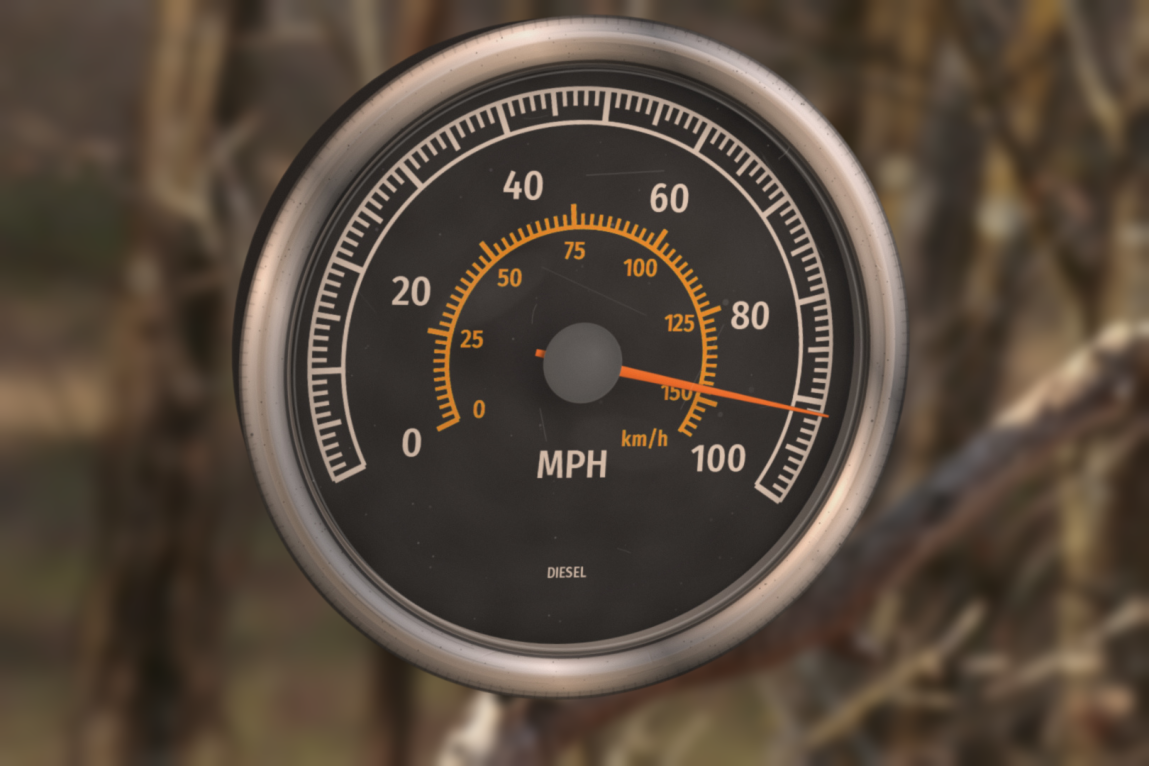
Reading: 91; mph
